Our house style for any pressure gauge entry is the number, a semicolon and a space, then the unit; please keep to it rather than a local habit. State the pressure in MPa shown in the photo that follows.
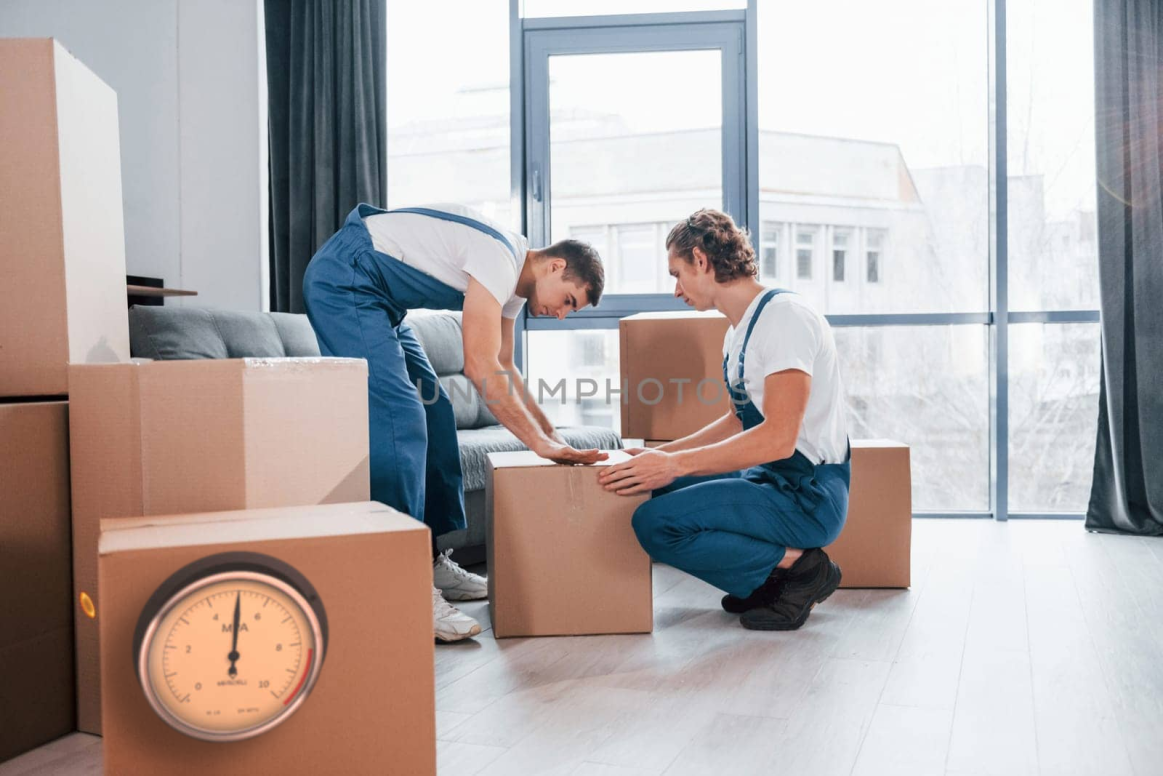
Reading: 5; MPa
